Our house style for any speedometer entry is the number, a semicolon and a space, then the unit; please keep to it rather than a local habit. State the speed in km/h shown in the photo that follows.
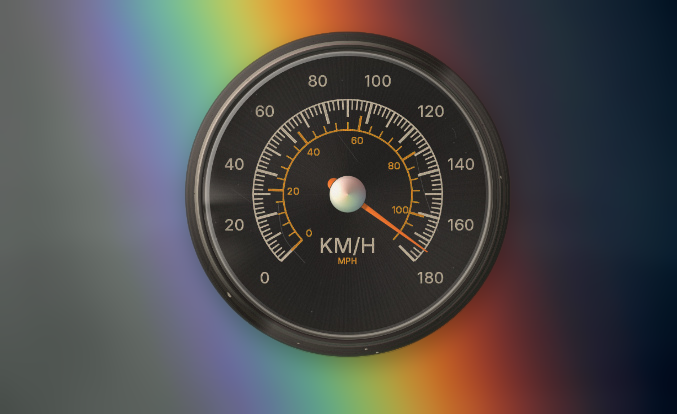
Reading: 174; km/h
